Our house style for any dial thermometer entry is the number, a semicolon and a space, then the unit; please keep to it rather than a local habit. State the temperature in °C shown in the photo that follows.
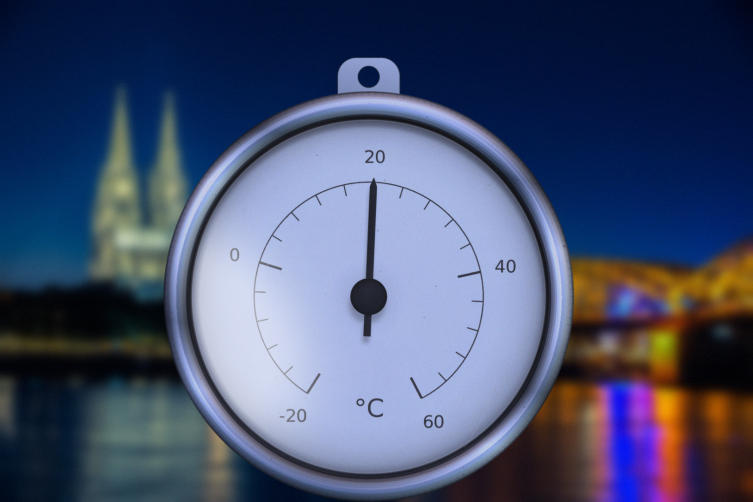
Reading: 20; °C
